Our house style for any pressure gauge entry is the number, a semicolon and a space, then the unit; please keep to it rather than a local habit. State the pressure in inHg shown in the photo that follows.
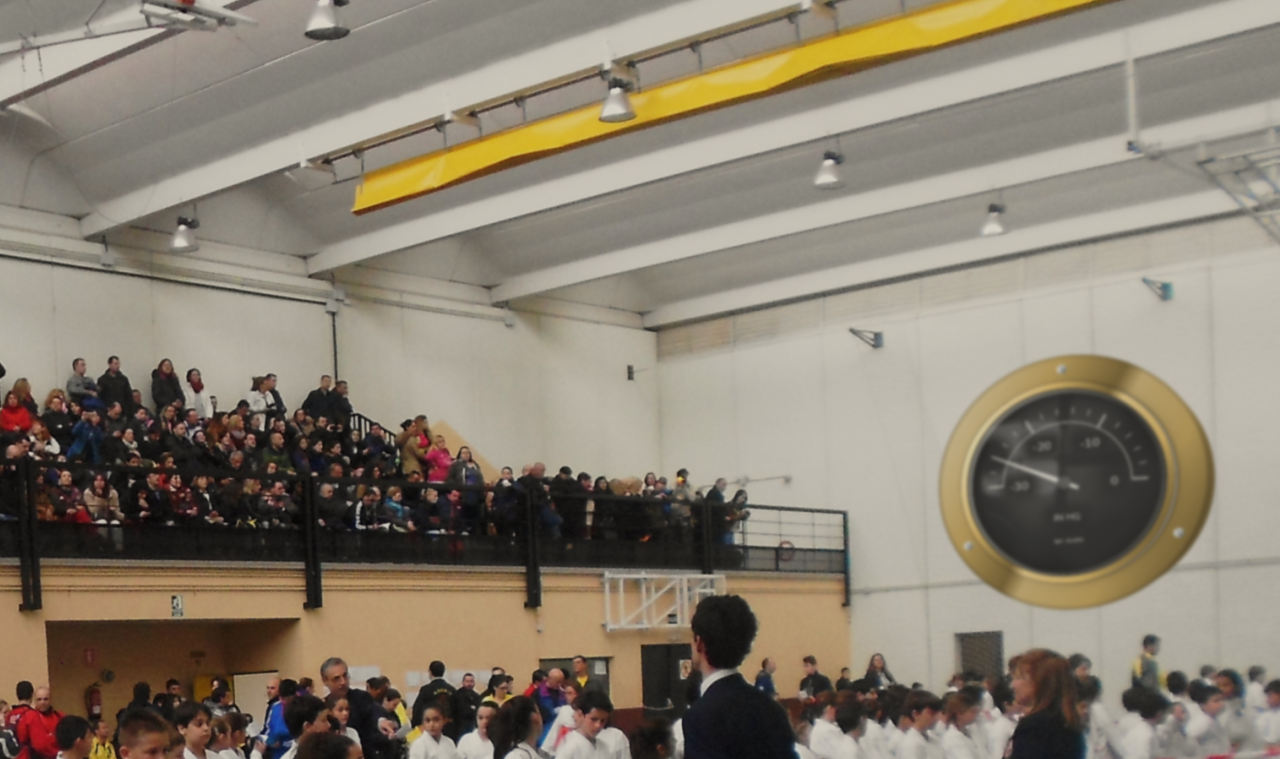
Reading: -26; inHg
